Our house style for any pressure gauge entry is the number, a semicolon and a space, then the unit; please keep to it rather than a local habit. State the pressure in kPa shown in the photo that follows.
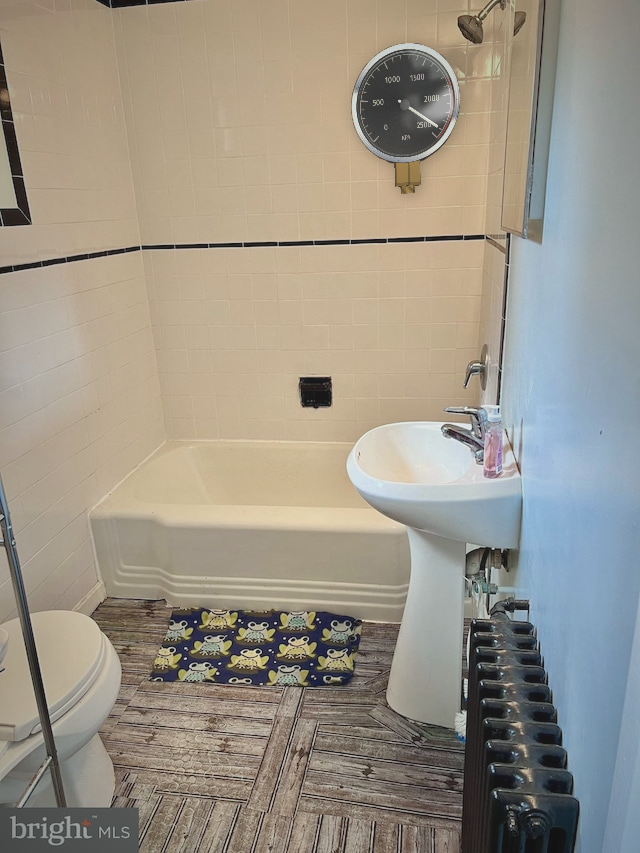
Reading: 2400; kPa
